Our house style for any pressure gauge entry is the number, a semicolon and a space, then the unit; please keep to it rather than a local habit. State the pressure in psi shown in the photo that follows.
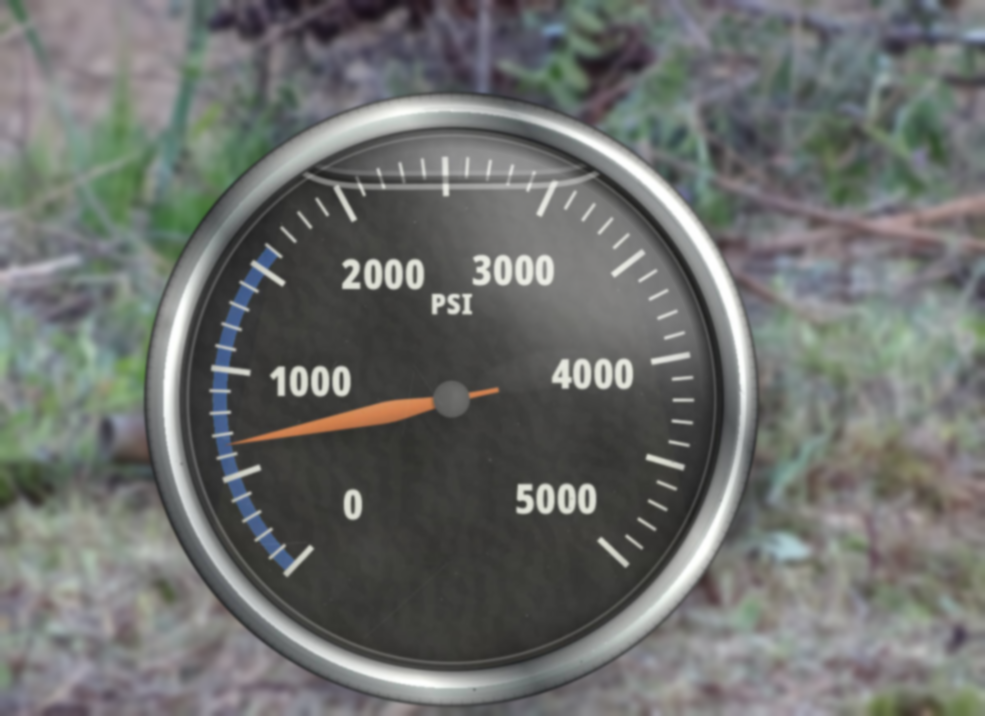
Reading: 650; psi
